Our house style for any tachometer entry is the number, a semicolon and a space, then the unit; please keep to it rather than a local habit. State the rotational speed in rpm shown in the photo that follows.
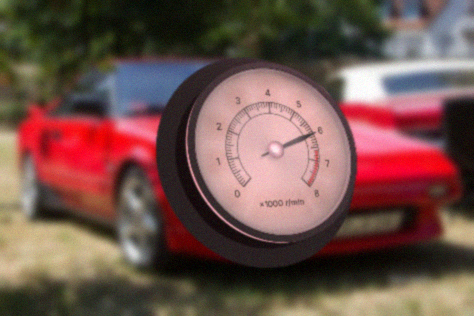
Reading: 6000; rpm
